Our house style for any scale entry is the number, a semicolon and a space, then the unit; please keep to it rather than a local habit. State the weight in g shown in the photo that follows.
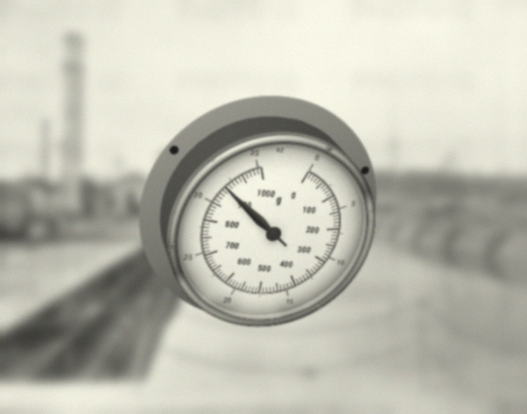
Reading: 900; g
